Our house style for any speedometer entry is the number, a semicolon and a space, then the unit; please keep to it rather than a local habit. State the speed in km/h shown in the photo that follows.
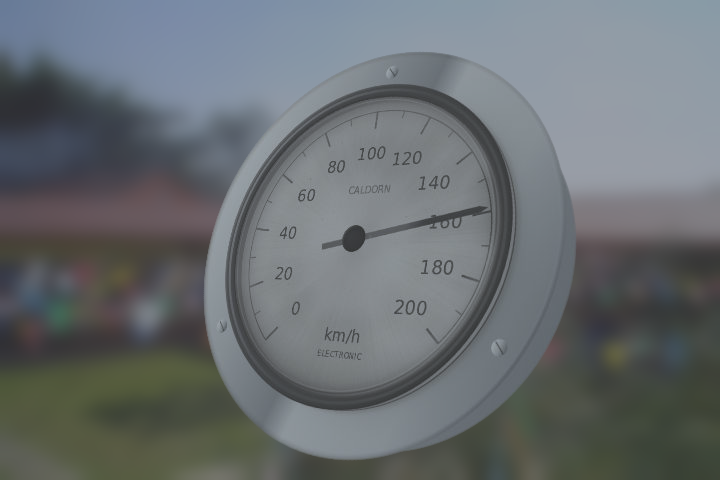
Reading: 160; km/h
